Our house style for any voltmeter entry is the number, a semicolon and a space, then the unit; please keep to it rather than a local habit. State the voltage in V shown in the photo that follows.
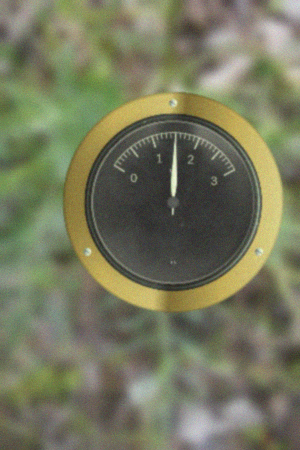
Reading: 1.5; V
